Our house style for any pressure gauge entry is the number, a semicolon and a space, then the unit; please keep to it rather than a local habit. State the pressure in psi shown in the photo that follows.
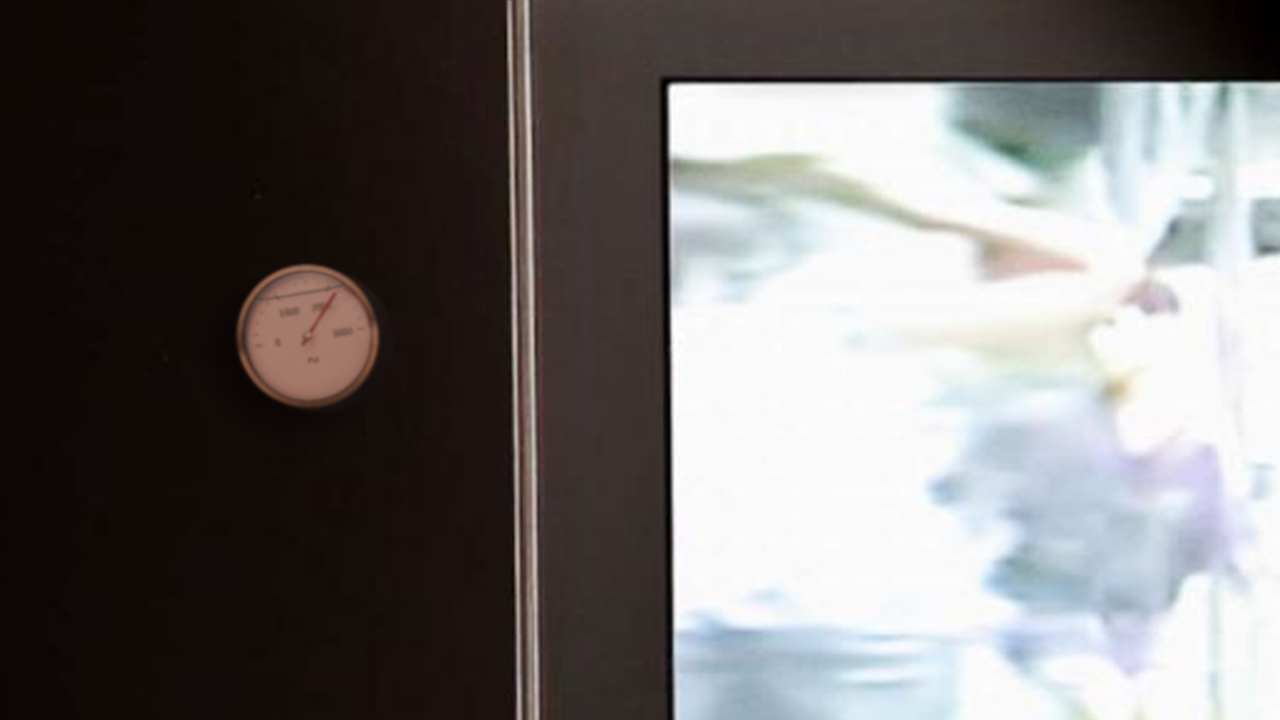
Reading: 2200; psi
